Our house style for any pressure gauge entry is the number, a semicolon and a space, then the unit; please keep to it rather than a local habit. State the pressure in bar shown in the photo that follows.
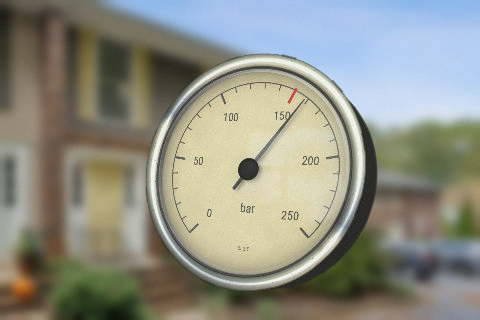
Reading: 160; bar
